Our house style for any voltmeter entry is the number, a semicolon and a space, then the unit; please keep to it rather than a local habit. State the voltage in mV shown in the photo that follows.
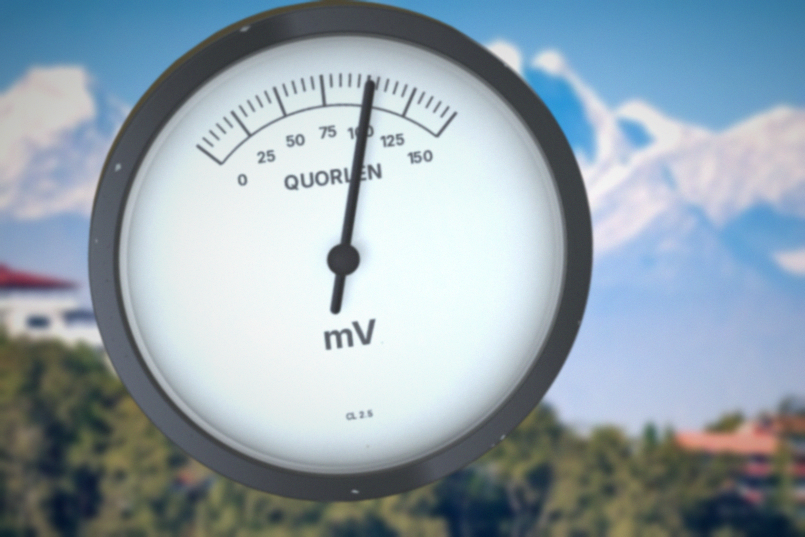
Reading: 100; mV
